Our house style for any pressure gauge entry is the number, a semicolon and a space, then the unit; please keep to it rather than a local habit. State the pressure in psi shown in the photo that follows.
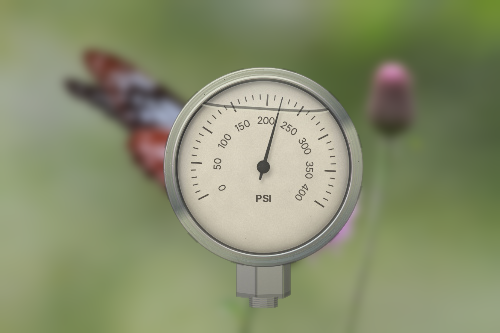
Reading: 220; psi
